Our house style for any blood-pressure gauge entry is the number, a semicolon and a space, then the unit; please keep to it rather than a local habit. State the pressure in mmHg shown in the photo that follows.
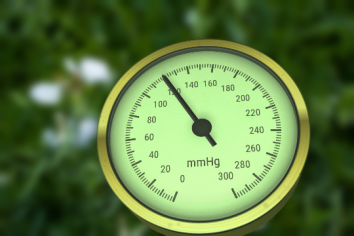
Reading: 120; mmHg
